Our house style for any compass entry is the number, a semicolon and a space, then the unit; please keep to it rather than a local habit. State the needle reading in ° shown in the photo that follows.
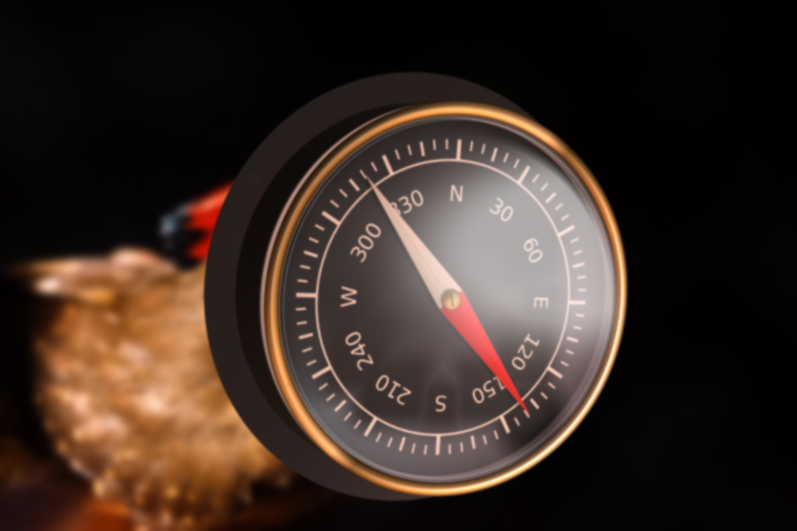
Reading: 140; °
